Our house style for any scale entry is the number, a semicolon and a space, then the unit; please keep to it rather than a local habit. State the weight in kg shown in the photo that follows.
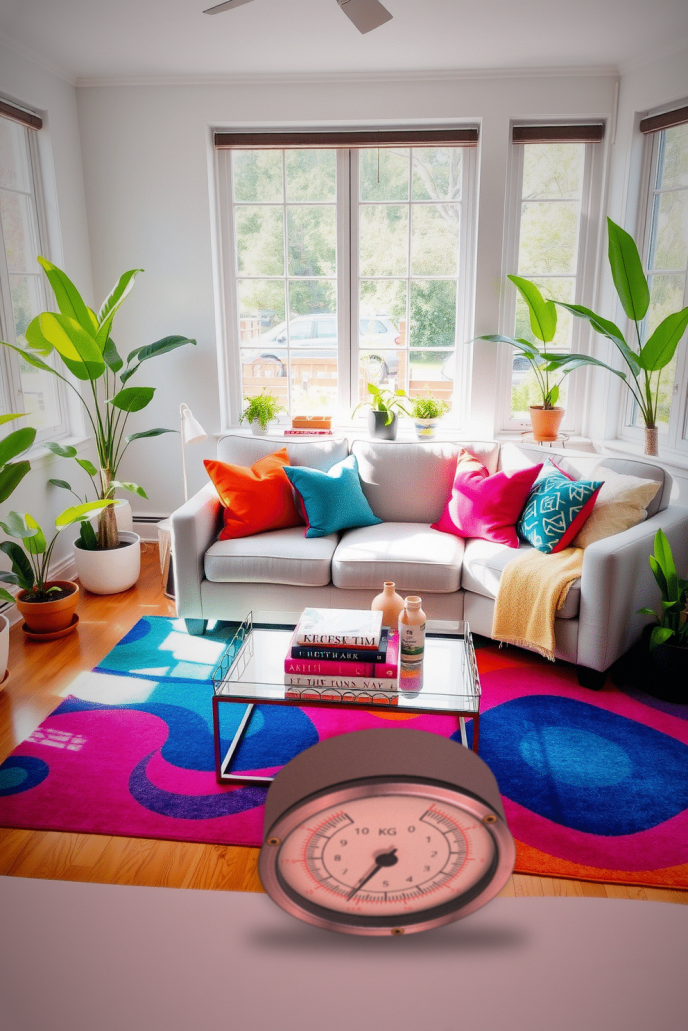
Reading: 6; kg
